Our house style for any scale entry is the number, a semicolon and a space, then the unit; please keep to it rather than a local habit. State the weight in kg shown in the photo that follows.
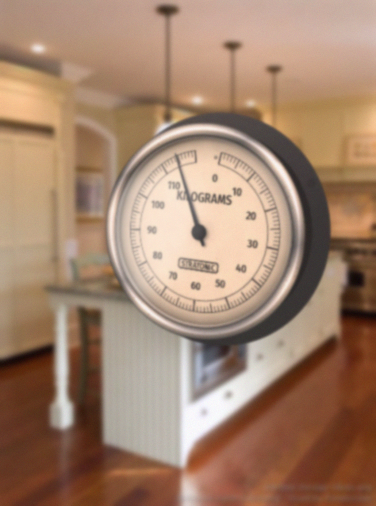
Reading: 115; kg
